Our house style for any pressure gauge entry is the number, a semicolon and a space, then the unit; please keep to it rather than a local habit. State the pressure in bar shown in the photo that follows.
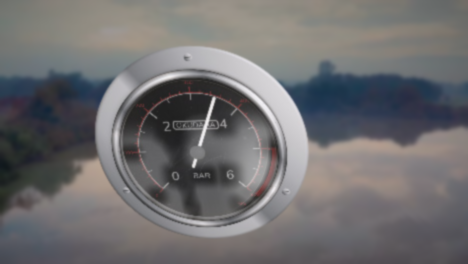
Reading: 3.5; bar
